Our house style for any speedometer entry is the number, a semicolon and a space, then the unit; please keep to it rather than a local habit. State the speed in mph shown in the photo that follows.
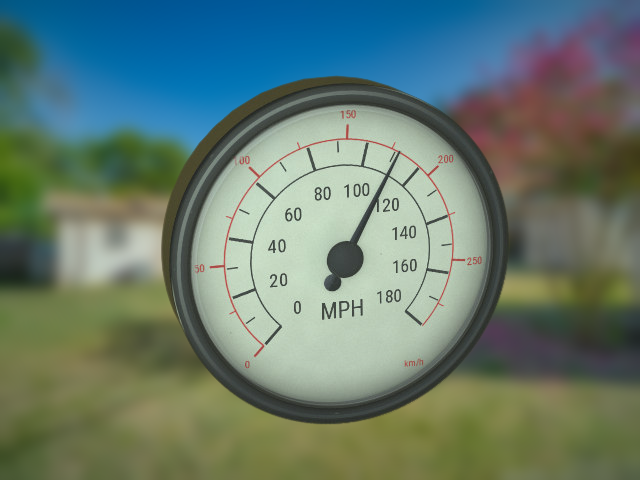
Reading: 110; mph
